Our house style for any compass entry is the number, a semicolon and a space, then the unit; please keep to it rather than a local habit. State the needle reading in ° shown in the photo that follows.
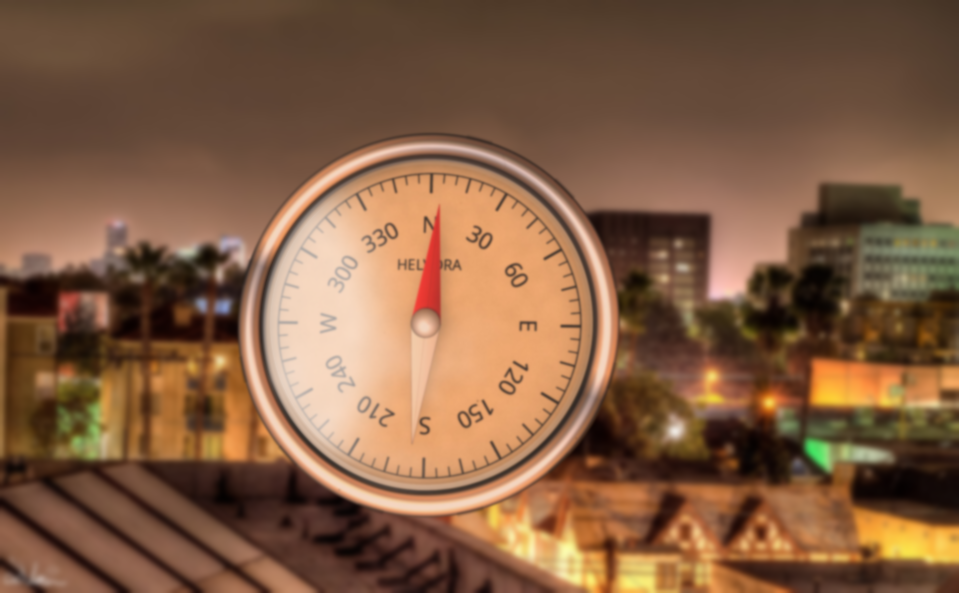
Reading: 5; °
